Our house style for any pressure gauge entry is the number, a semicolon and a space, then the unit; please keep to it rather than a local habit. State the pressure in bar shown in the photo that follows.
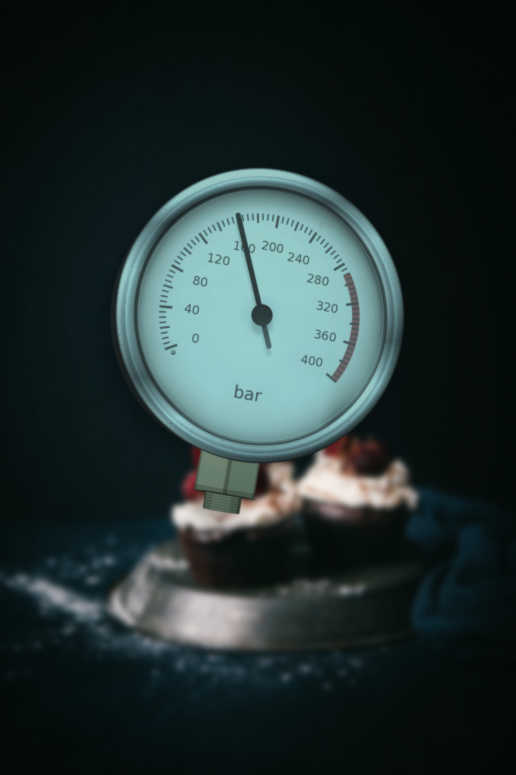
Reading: 160; bar
